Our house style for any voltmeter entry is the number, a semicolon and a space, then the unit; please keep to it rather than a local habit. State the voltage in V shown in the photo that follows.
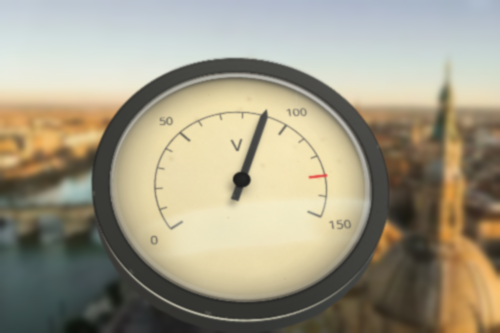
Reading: 90; V
